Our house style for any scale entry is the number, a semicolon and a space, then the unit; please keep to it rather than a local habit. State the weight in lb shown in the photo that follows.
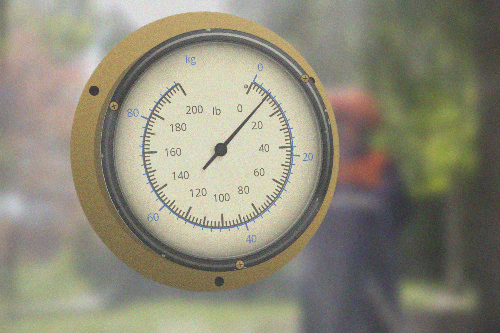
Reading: 10; lb
